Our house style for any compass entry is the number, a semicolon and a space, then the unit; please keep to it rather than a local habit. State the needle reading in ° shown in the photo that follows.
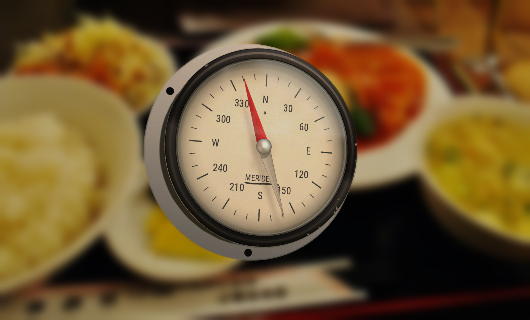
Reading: 340; °
